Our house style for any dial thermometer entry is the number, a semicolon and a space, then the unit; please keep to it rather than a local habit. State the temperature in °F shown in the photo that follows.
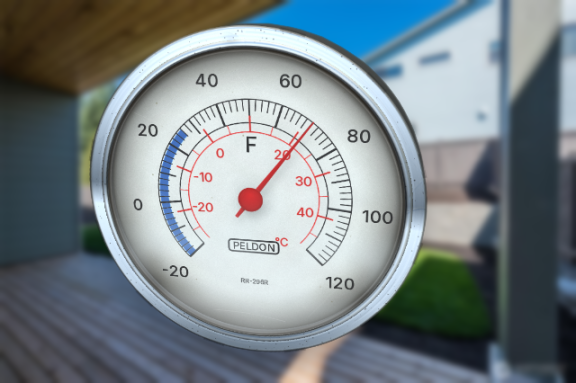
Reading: 70; °F
